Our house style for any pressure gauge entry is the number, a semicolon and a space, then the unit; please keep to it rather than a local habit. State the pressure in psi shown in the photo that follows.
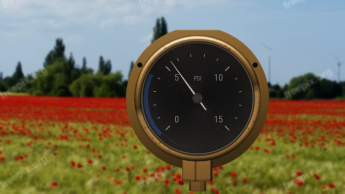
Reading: 5.5; psi
